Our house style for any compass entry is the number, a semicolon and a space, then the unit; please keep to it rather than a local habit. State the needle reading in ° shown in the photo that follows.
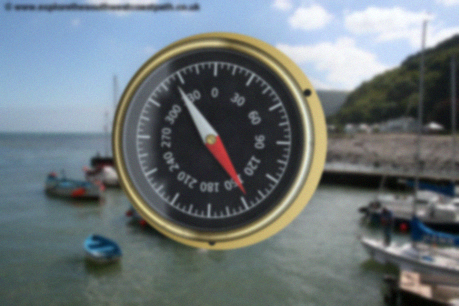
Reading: 145; °
